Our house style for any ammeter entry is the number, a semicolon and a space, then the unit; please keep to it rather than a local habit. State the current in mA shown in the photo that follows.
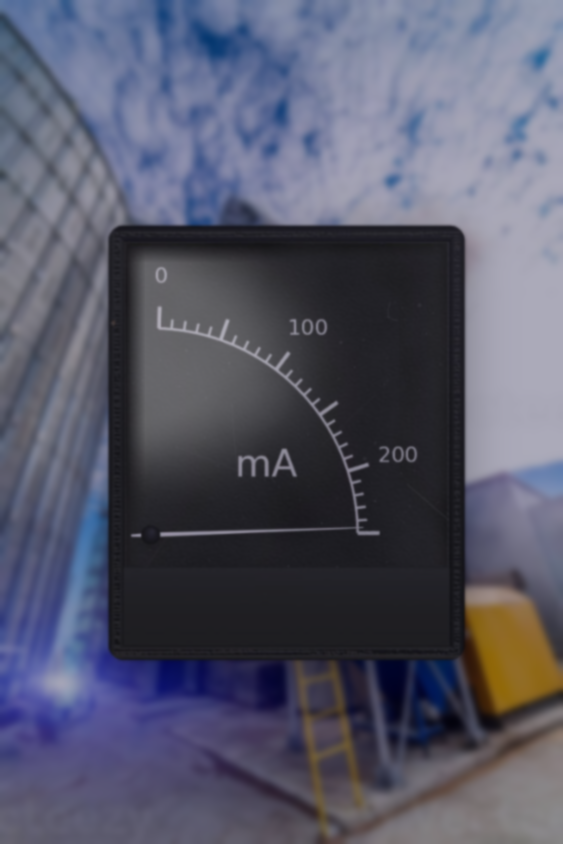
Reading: 245; mA
